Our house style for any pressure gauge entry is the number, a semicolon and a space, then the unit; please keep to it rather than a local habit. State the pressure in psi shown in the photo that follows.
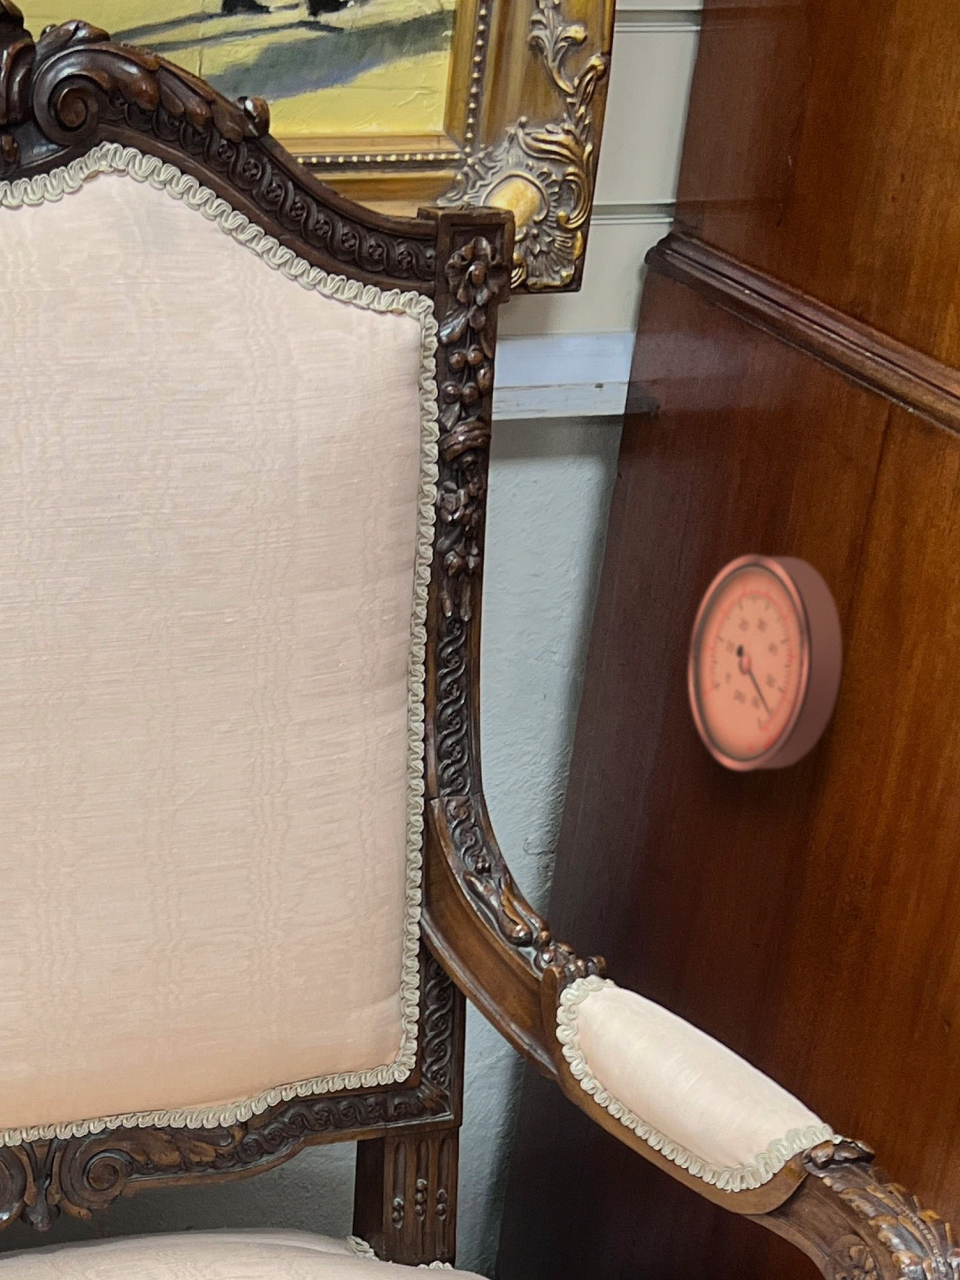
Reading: 55; psi
